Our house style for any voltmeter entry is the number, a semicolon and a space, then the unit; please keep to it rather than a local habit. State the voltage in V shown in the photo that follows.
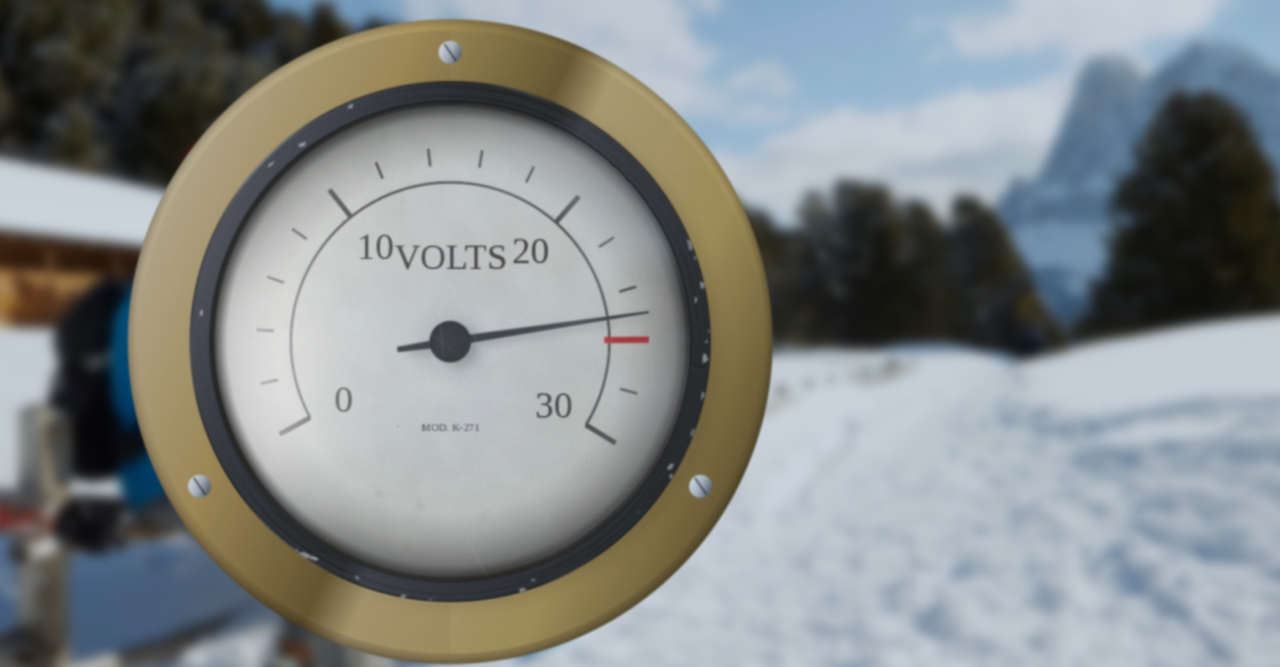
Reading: 25; V
